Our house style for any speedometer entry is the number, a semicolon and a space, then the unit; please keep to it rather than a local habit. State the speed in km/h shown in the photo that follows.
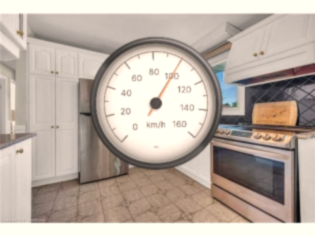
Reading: 100; km/h
